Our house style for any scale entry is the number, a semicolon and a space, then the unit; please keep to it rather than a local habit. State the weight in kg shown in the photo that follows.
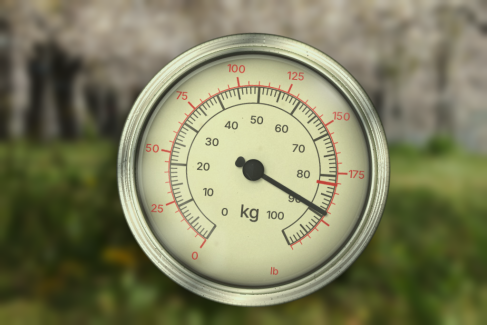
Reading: 89; kg
